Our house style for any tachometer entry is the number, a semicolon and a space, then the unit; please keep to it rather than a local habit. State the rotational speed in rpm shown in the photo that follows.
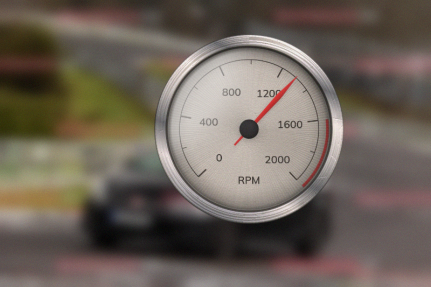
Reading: 1300; rpm
